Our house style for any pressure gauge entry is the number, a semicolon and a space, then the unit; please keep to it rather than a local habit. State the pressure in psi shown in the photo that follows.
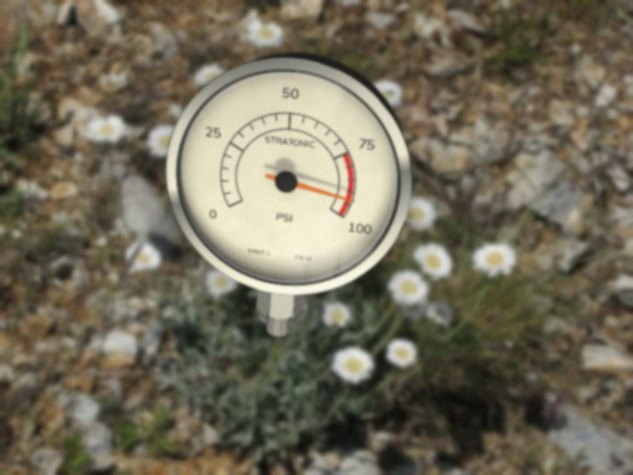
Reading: 92.5; psi
